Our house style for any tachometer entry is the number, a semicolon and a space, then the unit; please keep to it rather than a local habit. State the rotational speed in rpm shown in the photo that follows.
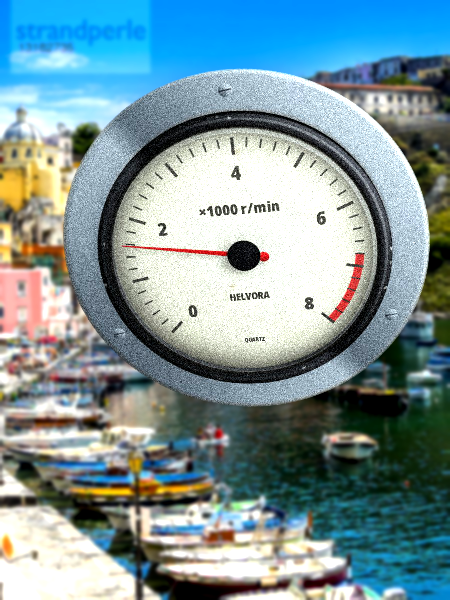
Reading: 1600; rpm
